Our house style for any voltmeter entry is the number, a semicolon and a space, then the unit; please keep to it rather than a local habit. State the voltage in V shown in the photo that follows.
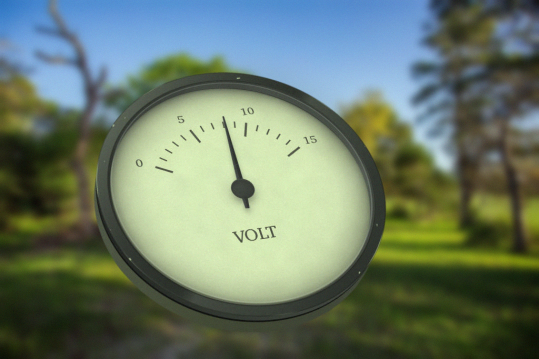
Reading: 8; V
